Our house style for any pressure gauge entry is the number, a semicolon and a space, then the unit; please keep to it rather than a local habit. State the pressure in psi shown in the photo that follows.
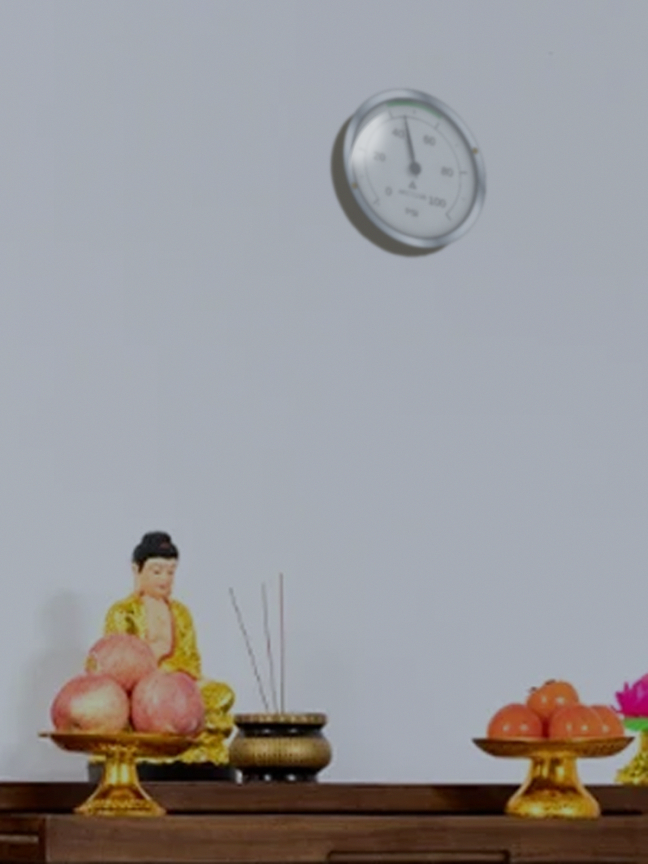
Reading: 45; psi
